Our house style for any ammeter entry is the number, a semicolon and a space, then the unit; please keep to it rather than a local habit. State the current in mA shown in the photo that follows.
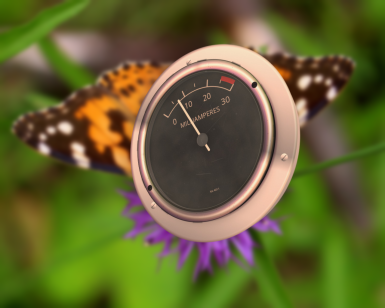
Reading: 7.5; mA
